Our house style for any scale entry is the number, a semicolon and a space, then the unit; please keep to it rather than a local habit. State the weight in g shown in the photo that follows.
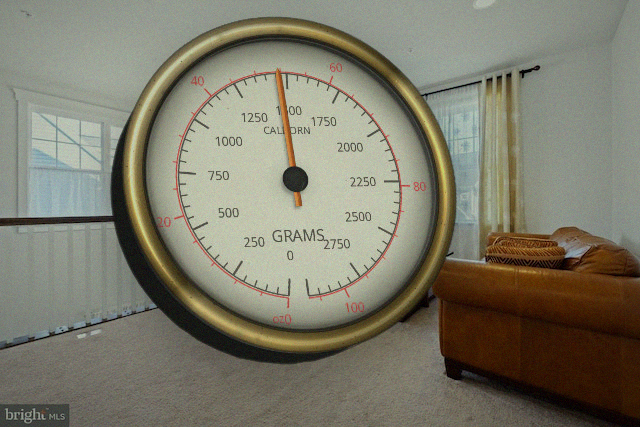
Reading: 1450; g
